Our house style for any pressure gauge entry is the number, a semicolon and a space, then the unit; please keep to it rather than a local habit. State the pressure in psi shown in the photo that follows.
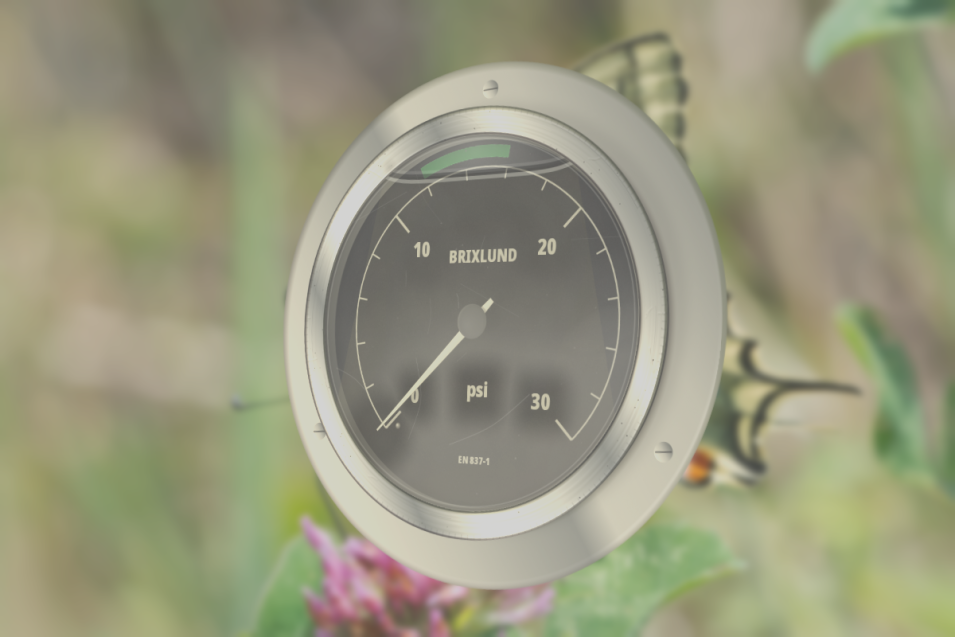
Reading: 0; psi
